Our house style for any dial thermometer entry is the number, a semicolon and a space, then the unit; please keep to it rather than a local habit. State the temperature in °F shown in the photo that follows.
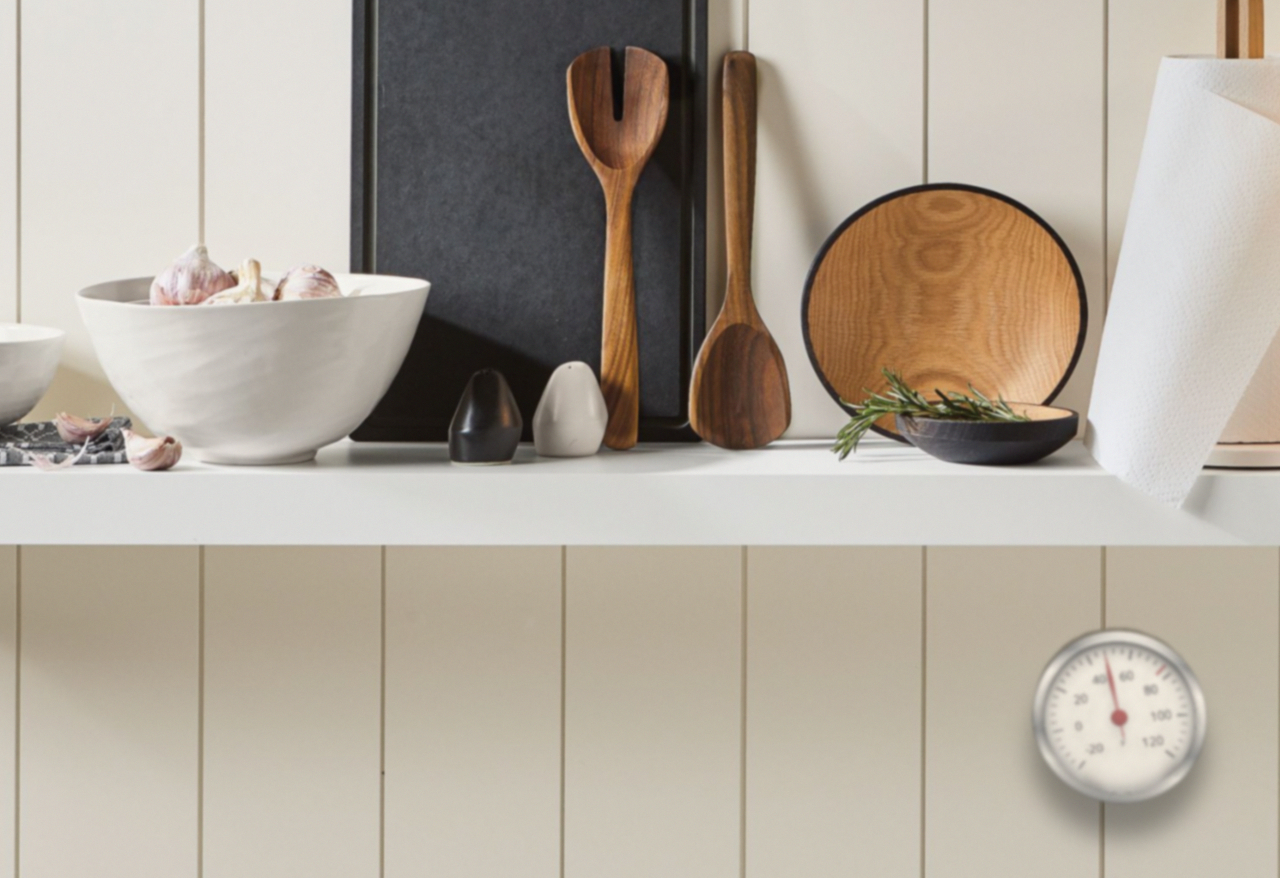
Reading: 48; °F
